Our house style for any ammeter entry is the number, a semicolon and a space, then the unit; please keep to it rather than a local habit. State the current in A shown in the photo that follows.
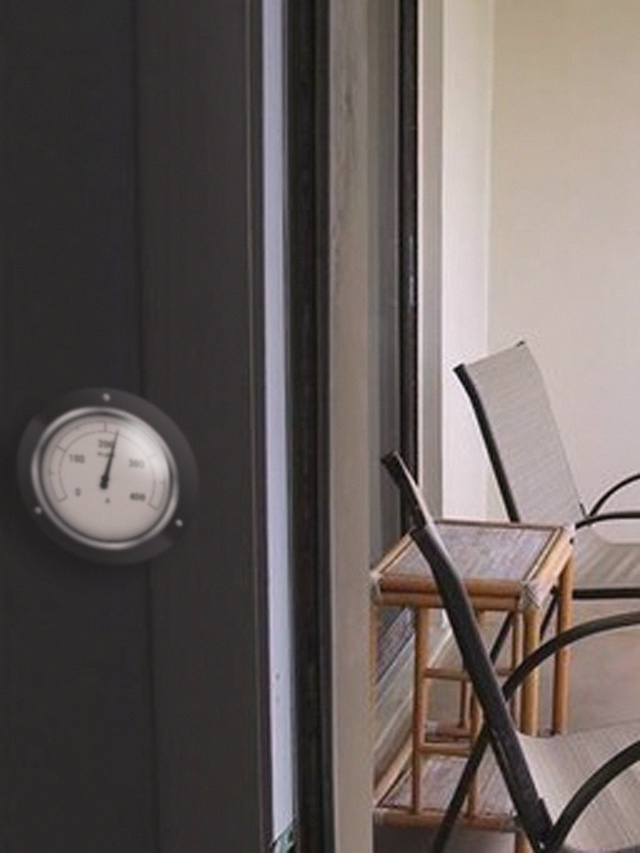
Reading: 225; A
